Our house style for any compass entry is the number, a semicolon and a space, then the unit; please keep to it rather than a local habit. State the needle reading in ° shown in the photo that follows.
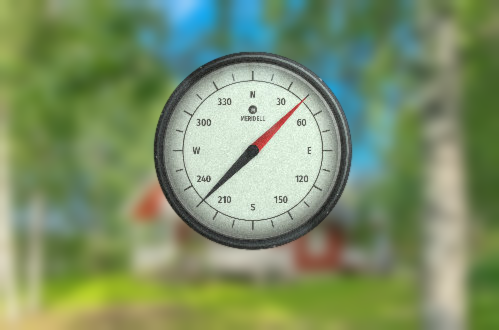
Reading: 45; °
